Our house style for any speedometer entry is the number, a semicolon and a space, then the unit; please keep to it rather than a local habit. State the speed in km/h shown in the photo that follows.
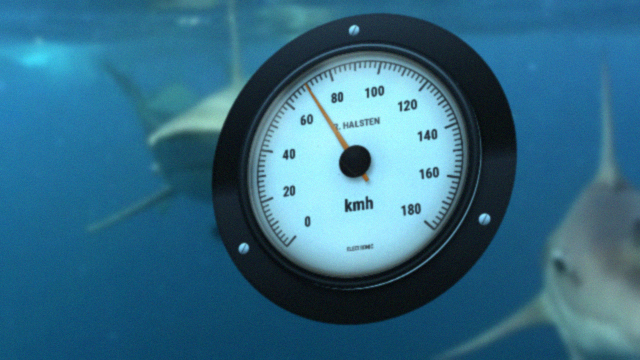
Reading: 70; km/h
